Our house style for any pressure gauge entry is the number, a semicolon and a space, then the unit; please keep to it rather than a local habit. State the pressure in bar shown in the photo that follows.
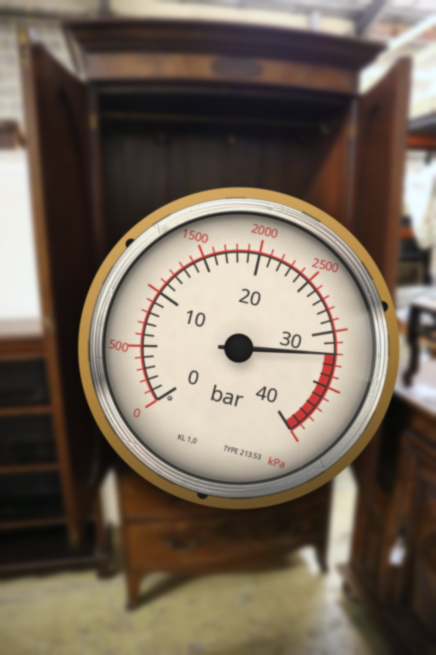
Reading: 32; bar
